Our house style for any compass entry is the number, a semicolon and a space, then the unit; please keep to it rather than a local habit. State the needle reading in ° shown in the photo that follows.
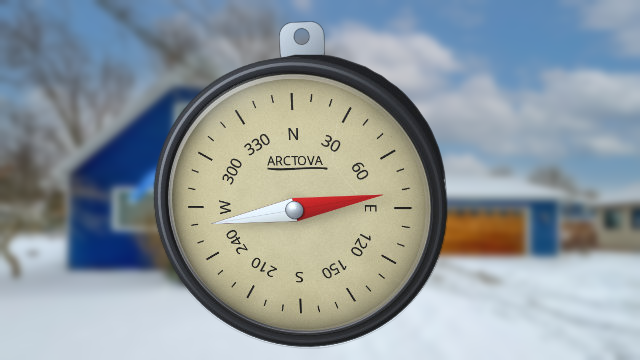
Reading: 80; °
